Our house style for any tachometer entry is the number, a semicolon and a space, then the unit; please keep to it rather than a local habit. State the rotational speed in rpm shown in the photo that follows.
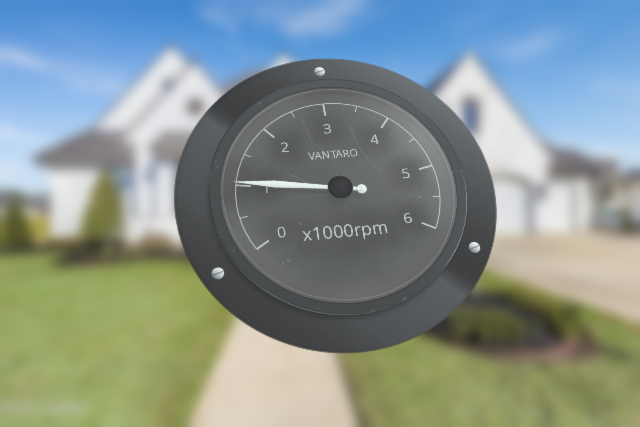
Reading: 1000; rpm
